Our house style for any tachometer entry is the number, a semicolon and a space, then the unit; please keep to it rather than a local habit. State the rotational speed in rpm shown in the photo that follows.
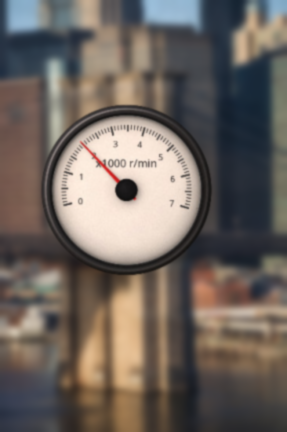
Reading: 2000; rpm
